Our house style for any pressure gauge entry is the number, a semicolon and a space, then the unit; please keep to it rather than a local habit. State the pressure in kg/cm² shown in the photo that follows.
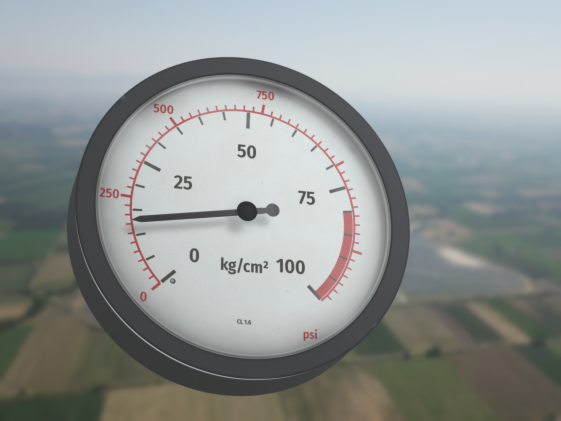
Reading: 12.5; kg/cm²
